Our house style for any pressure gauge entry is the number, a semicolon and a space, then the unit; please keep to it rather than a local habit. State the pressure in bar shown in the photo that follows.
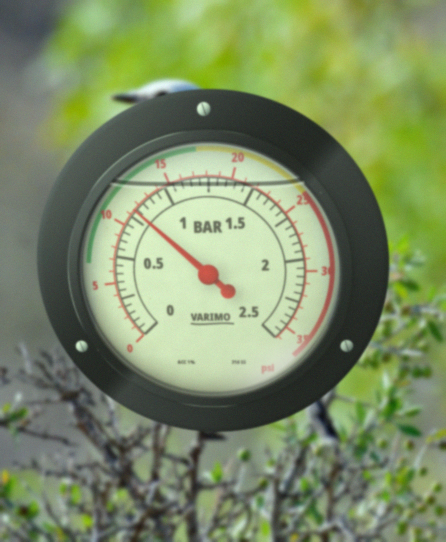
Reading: 0.8; bar
